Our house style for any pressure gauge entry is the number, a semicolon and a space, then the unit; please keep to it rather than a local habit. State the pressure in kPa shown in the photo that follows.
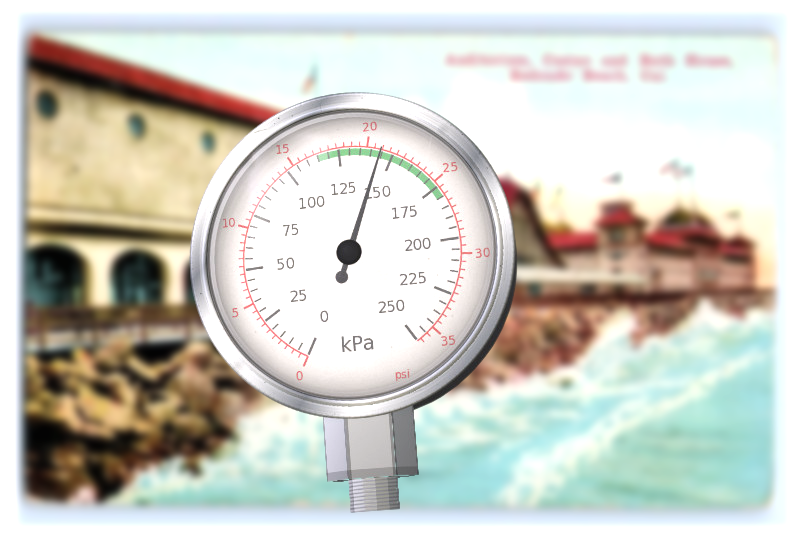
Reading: 145; kPa
